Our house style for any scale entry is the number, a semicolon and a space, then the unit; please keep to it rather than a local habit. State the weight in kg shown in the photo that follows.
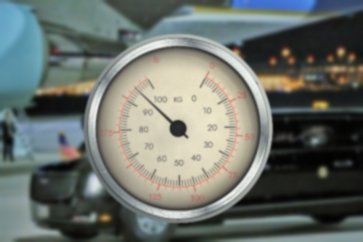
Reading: 95; kg
